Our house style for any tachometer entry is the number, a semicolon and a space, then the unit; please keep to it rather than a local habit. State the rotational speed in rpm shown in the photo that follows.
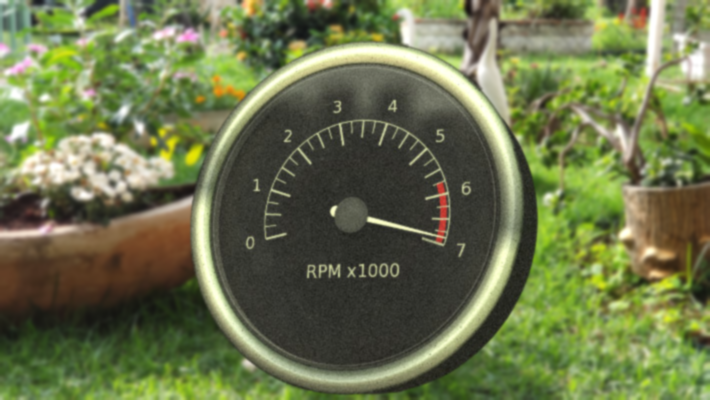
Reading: 6875; rpm
